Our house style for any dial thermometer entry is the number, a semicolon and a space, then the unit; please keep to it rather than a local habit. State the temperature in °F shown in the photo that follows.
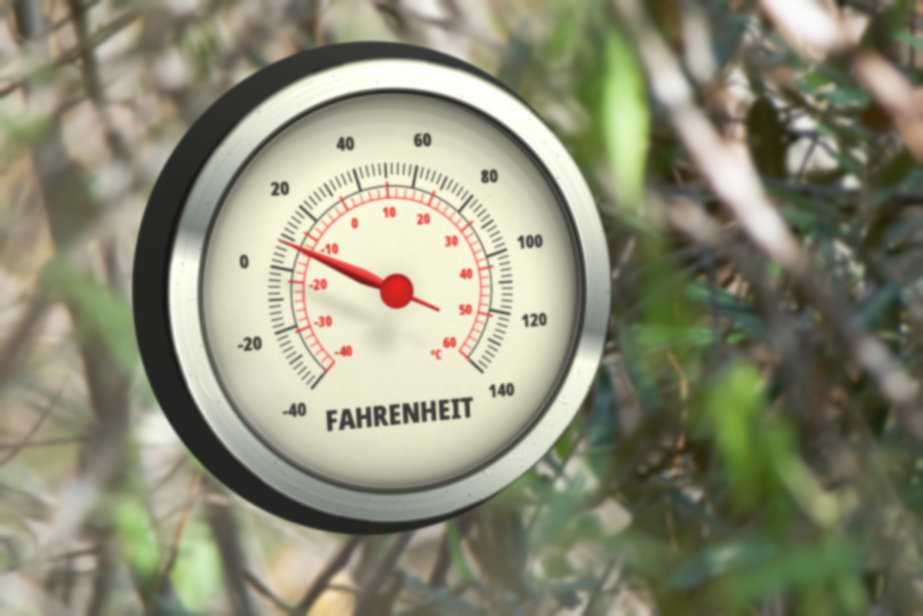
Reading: 8; °F
